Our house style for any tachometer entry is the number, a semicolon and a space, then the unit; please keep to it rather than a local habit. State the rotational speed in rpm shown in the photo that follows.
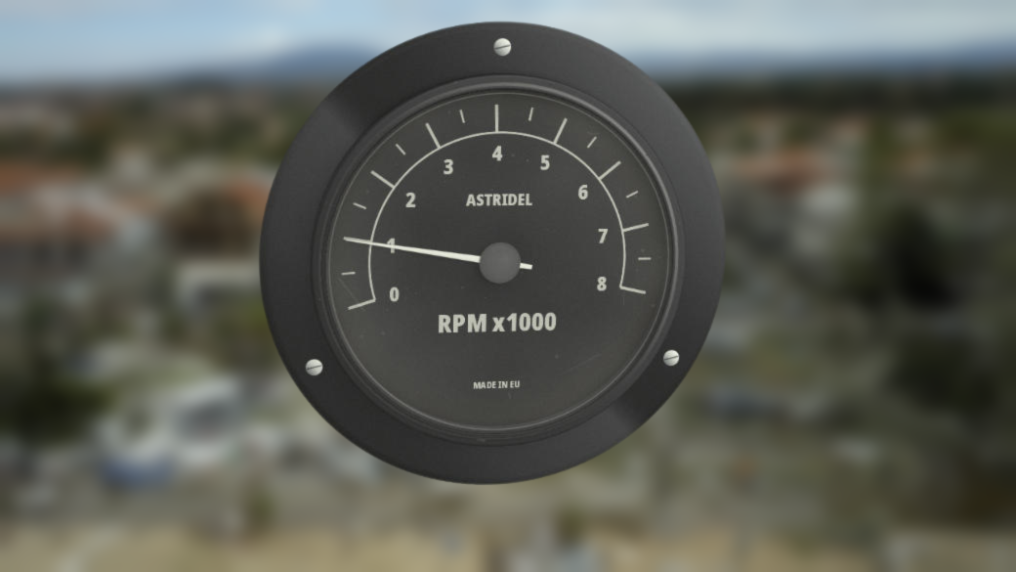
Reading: 1000; rpm
